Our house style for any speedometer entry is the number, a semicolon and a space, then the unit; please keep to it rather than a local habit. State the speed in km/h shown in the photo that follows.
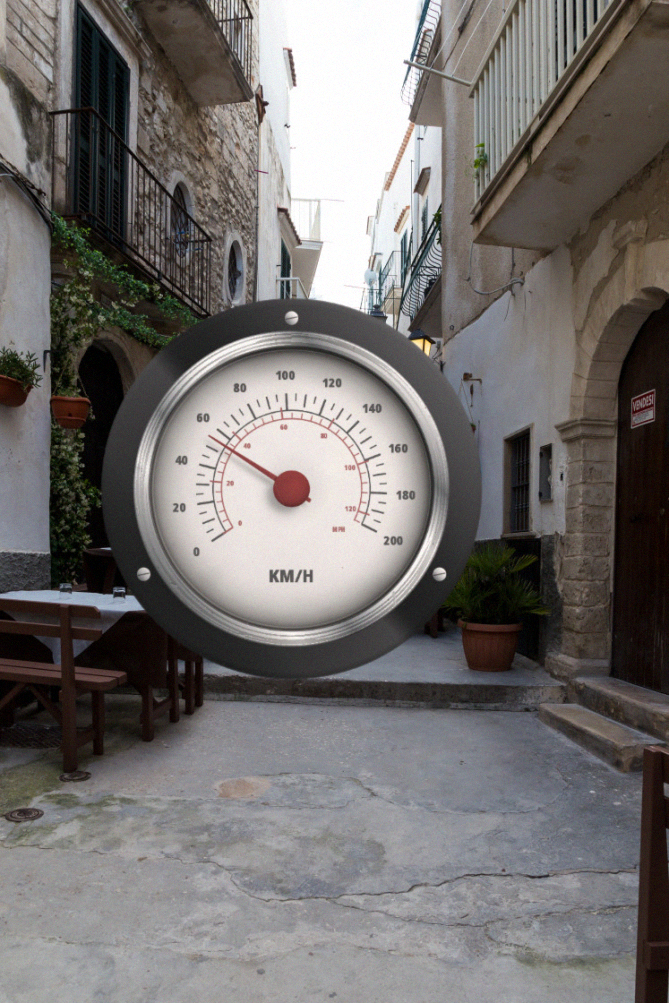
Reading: 55; km/h
